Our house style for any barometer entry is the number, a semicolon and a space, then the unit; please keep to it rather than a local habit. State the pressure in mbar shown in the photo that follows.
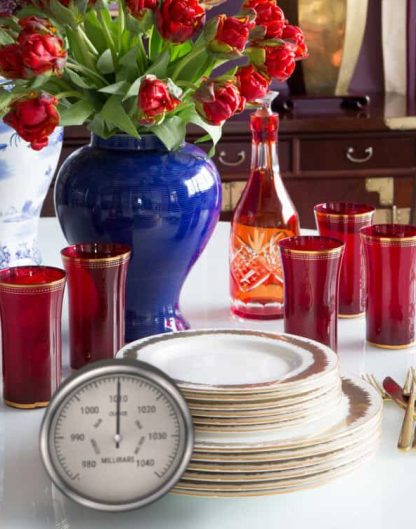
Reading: 1010; mbar
